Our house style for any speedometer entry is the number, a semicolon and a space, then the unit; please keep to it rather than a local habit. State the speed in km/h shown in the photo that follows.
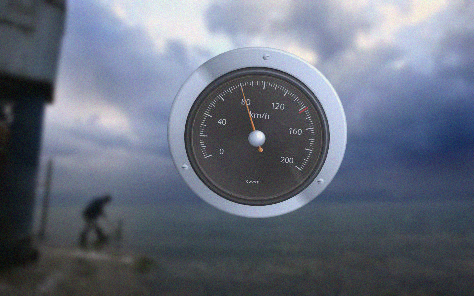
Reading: 80; km/h
